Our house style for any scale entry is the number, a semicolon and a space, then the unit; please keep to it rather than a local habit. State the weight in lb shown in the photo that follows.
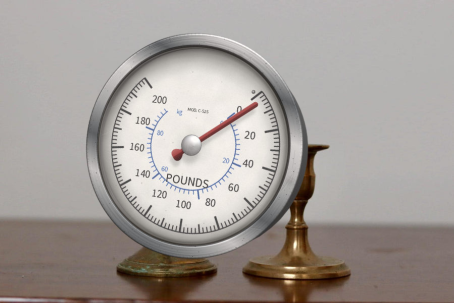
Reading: 4; lb
